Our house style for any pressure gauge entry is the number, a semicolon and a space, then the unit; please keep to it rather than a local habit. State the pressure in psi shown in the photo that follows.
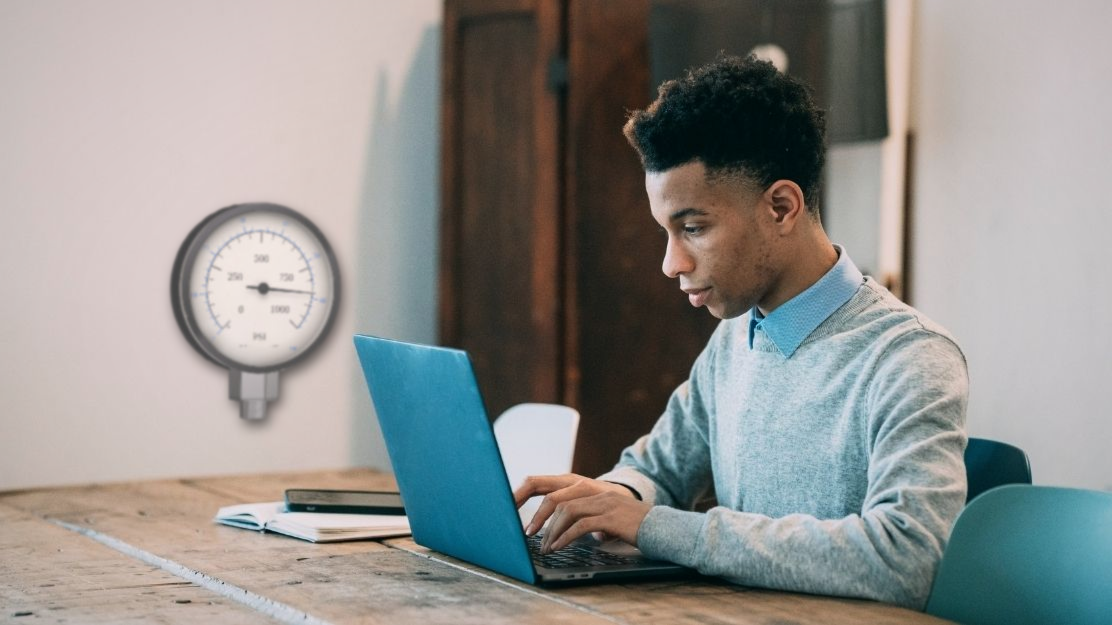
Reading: 850; psi
